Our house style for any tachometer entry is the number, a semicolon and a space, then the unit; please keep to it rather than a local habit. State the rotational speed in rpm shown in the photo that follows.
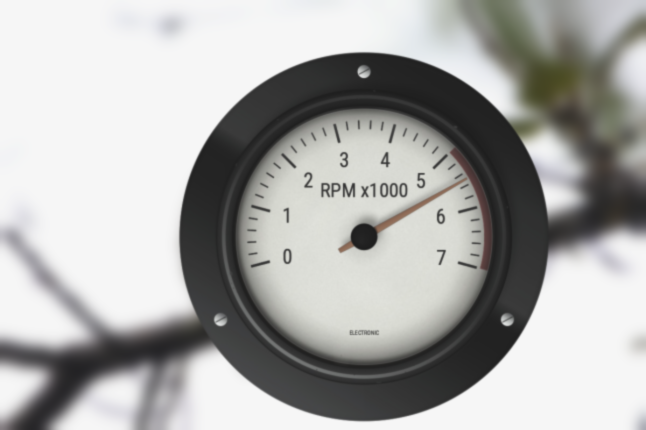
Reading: 5500; rpm
